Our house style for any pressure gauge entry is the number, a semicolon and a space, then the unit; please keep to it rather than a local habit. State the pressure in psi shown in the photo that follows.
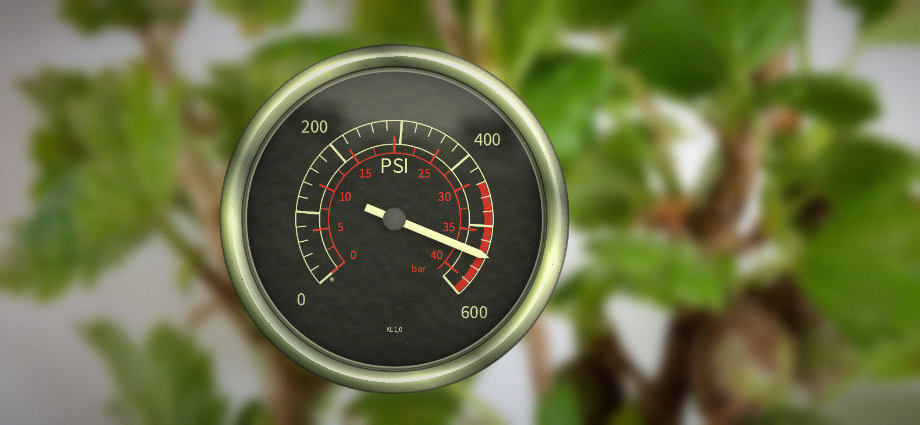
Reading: 540; psi
